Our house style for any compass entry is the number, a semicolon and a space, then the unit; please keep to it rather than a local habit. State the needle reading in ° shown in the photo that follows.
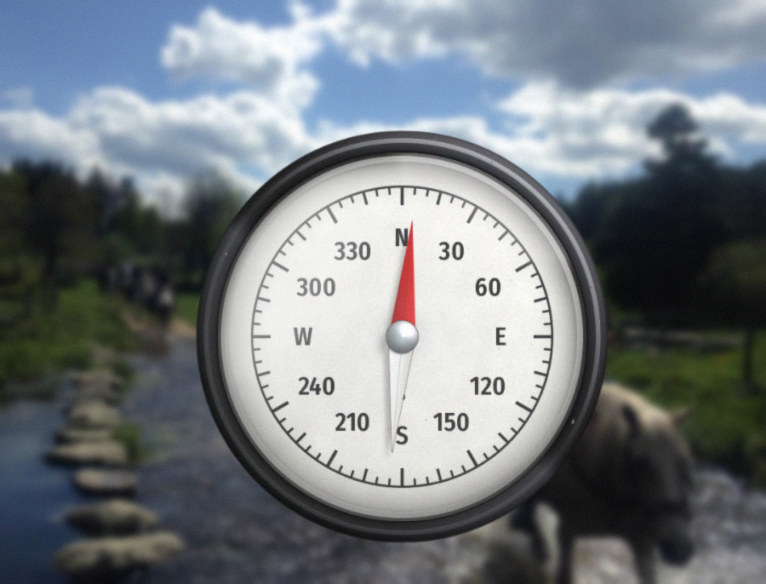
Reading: 5; °
